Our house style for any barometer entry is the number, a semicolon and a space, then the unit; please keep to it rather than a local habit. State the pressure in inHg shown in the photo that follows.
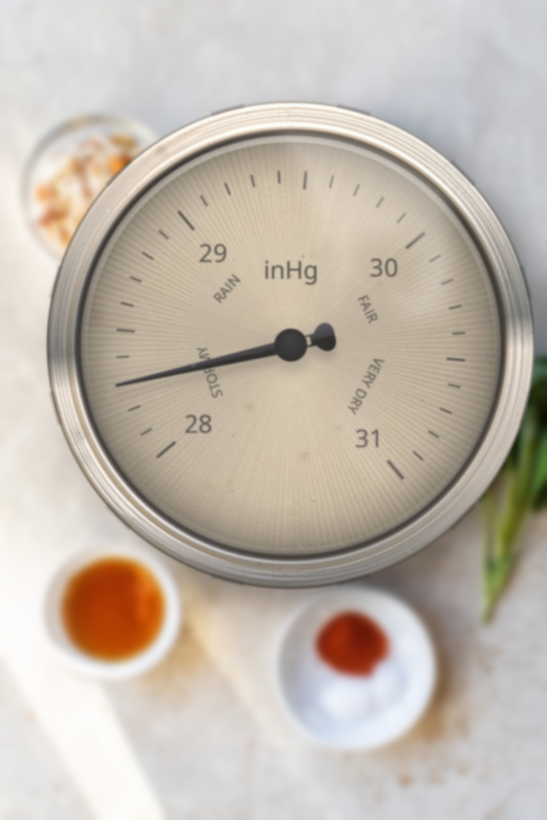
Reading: 28.3; inHg
